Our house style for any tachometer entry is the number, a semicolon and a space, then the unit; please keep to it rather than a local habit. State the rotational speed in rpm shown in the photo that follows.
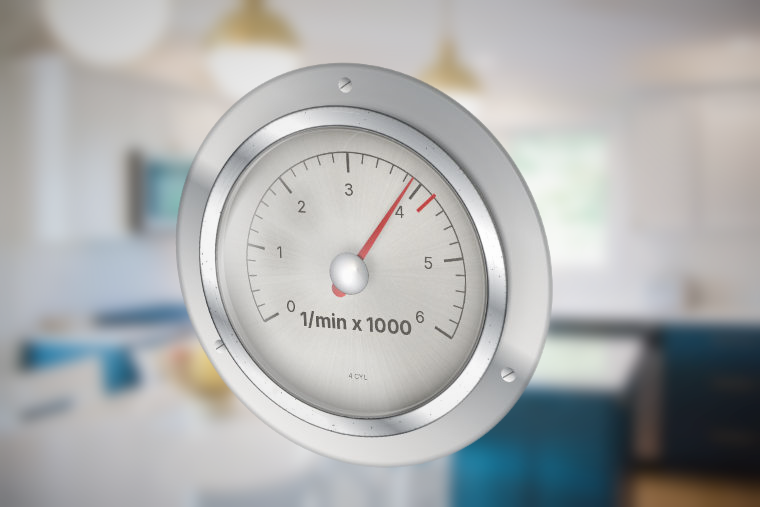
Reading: 3900; rpm
